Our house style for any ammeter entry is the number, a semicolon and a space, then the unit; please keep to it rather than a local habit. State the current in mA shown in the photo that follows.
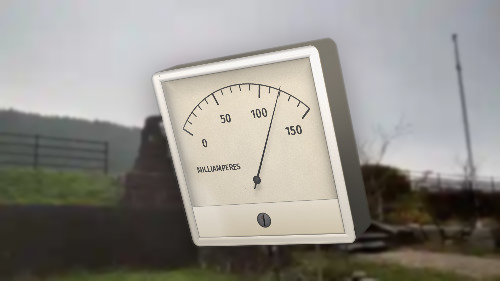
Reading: 120; mA
